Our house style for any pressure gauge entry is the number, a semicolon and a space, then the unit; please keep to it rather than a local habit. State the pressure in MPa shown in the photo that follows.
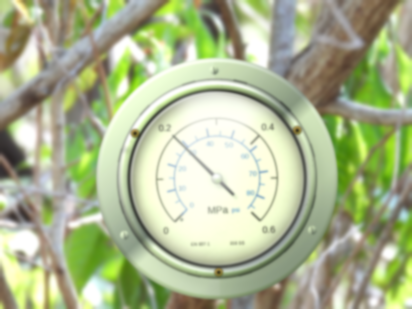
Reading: 0.2; MPa
